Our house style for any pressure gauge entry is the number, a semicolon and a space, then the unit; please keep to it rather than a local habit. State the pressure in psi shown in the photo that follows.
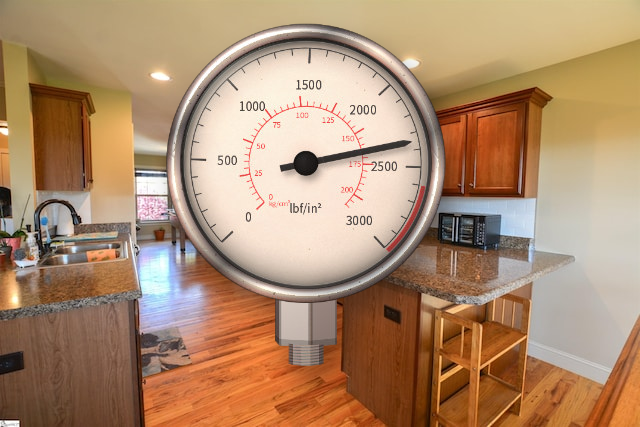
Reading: 2350; psi
